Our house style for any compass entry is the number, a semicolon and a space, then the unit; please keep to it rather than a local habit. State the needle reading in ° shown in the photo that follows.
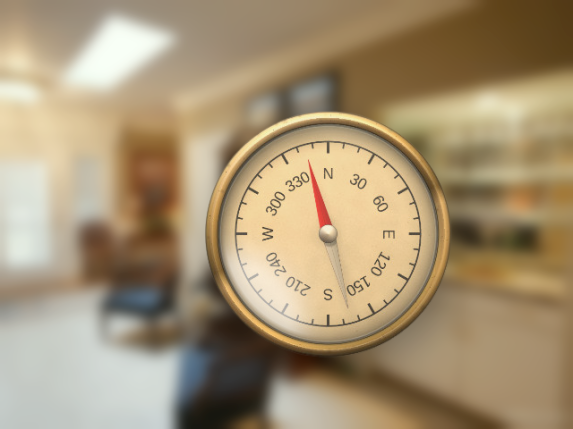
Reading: 345; °
